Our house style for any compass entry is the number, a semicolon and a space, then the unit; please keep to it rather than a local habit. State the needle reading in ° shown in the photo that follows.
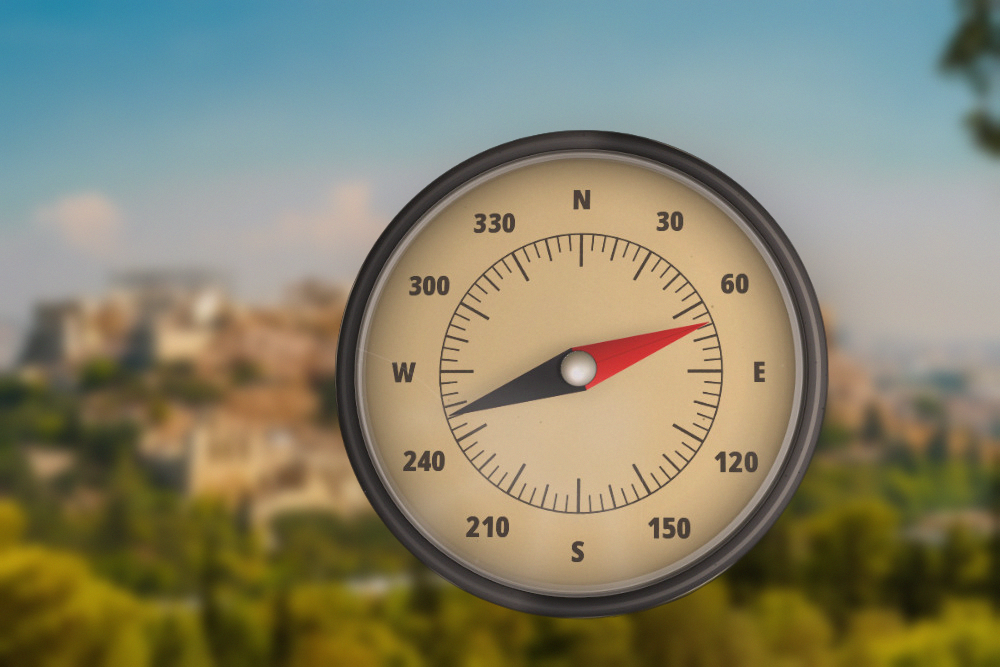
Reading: 70; °
